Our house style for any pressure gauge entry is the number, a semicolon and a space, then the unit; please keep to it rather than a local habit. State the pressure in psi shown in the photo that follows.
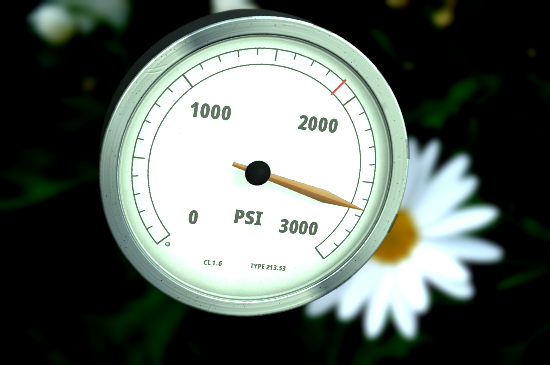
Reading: 2650; psi
